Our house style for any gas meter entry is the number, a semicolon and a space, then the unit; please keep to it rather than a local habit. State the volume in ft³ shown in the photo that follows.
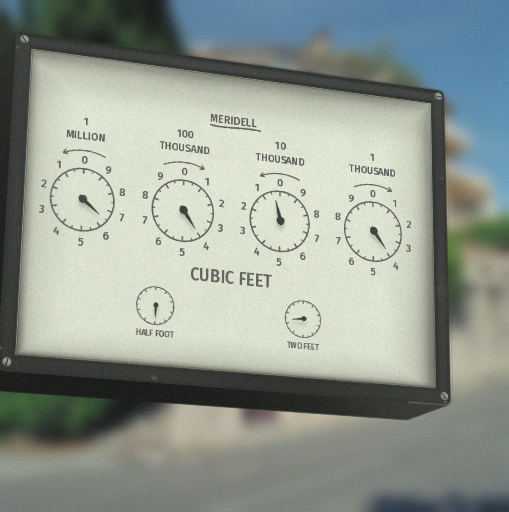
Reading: 640400; ft³
